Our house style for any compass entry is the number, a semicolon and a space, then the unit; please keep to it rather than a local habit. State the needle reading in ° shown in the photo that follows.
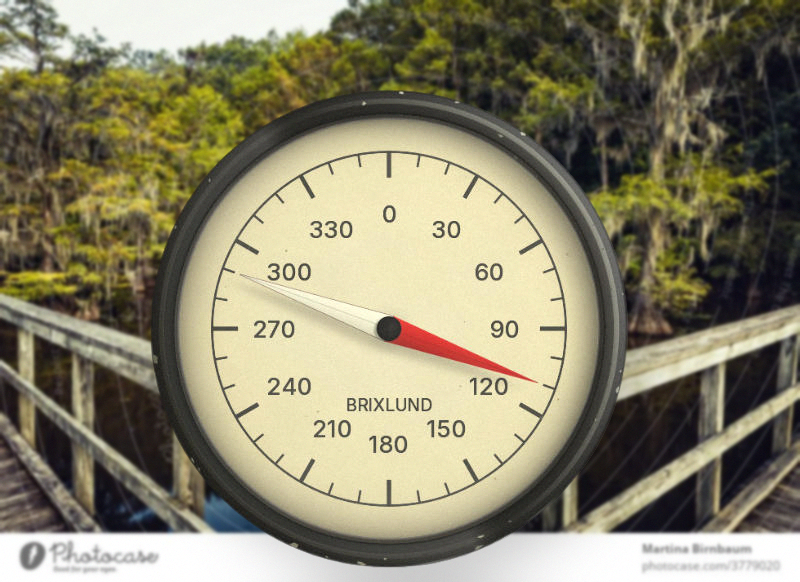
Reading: 110; °
